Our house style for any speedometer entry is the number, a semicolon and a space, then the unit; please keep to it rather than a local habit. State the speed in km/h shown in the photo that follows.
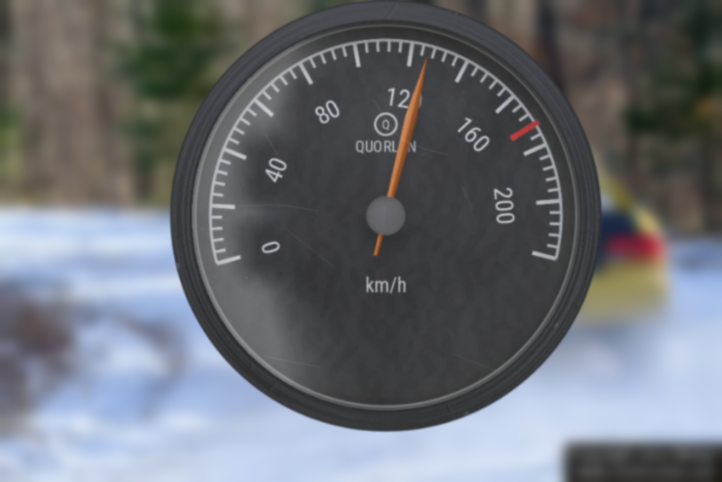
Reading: 126; km/h
